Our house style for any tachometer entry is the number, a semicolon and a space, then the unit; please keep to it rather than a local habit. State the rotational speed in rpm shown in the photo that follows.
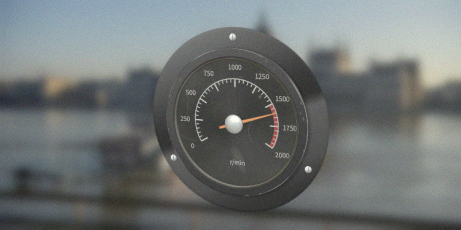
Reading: 1600; rpm
